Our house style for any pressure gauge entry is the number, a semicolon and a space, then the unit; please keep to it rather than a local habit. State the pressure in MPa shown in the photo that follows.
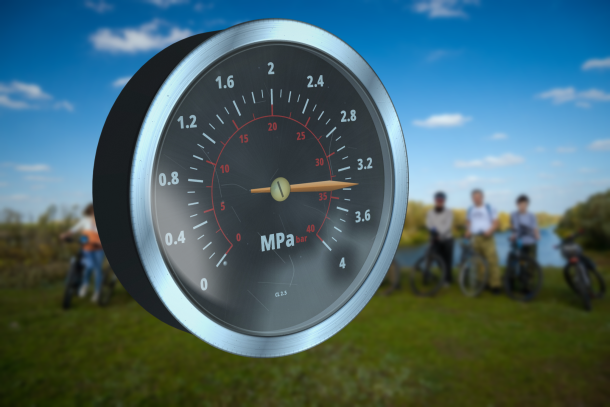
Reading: 3.35; MPa
